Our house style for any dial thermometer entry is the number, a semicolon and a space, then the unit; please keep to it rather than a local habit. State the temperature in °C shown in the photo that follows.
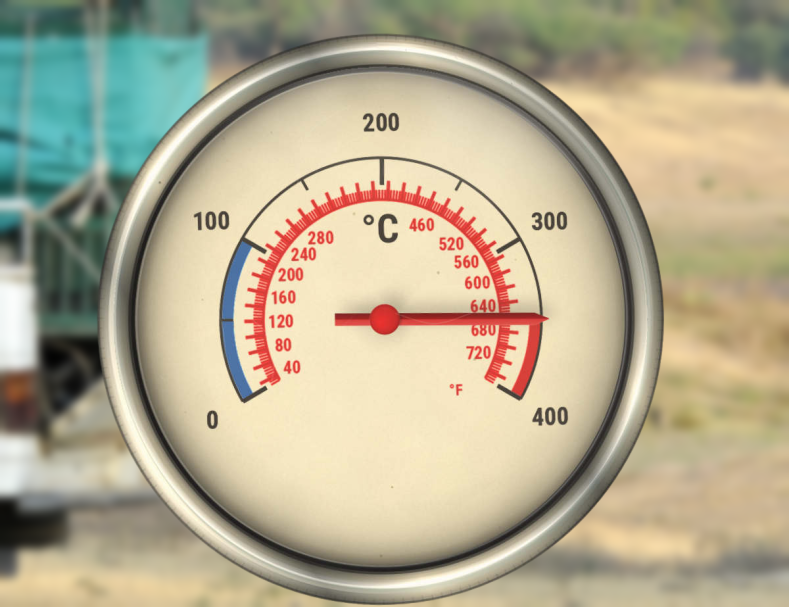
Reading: 350; °C
